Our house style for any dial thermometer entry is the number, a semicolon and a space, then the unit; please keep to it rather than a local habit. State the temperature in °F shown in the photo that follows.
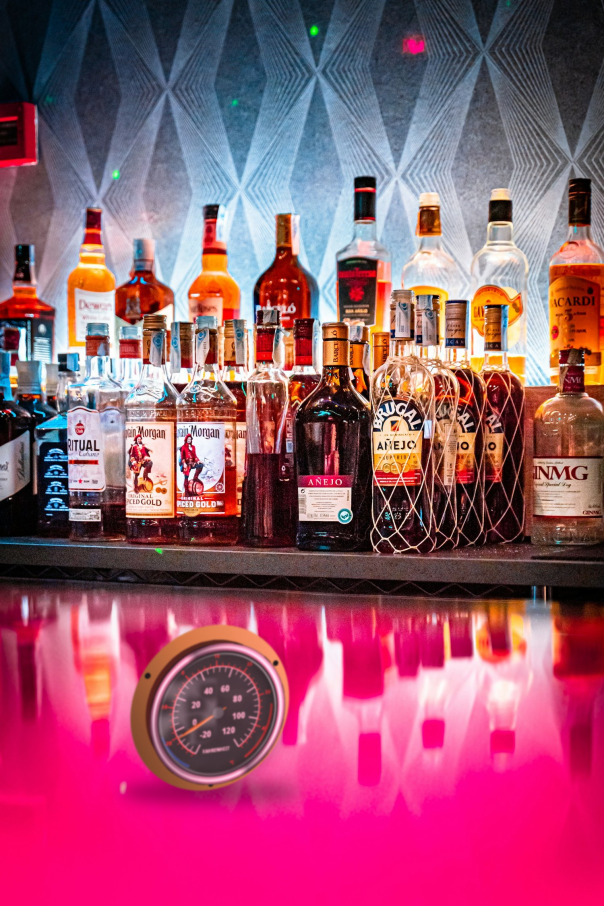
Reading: -4; °F
